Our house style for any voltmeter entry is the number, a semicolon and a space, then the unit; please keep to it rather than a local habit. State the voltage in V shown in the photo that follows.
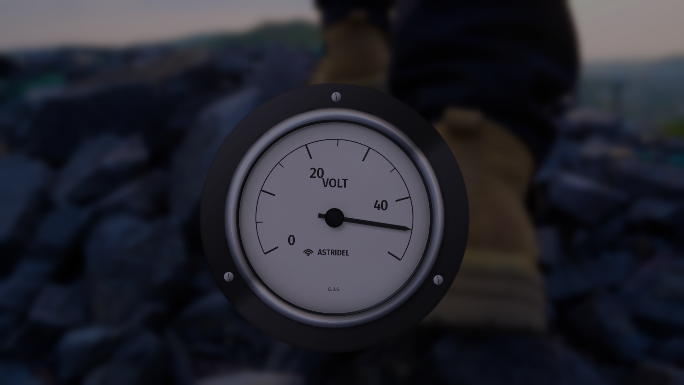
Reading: 45; V
